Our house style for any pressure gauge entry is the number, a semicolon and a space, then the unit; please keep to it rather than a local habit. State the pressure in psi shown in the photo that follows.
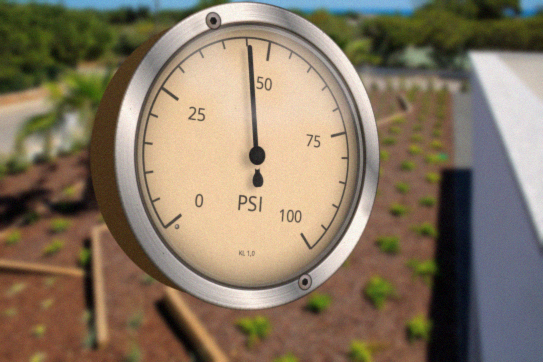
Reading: 45; psi
